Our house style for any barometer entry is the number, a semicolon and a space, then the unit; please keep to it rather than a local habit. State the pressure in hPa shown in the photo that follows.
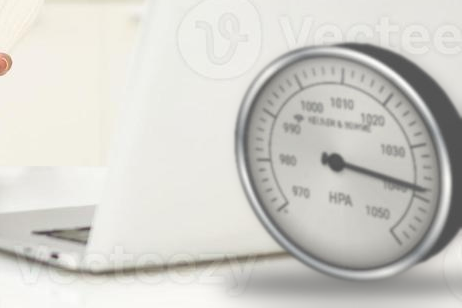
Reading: 1038; hPa
